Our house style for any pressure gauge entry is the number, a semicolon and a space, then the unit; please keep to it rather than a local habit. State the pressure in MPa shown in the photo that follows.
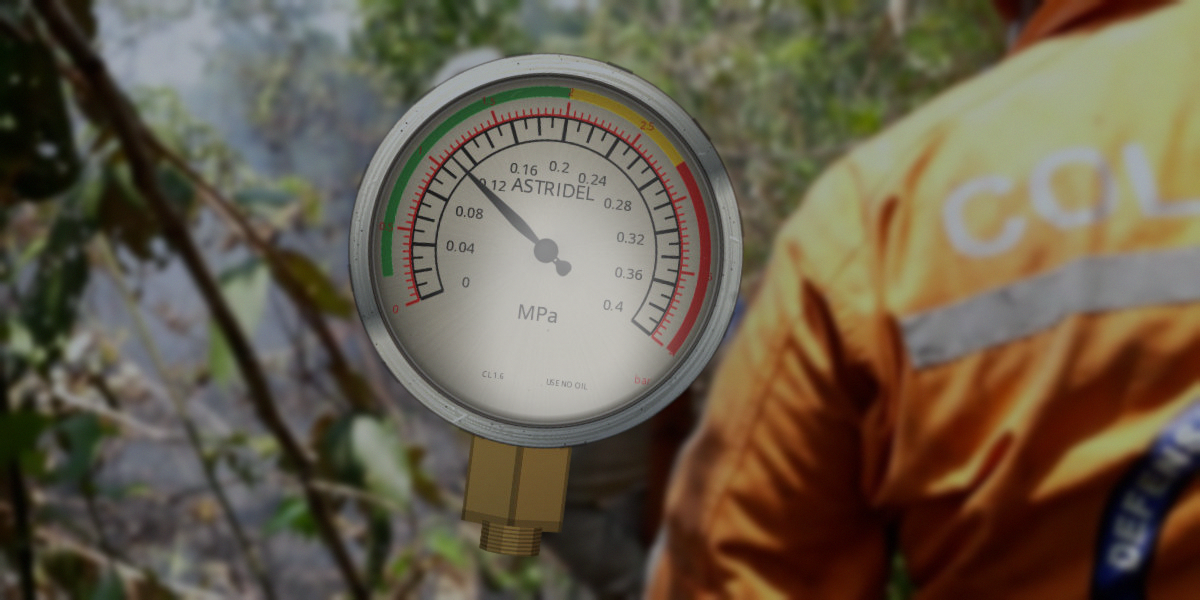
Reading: 0.11; MPa
